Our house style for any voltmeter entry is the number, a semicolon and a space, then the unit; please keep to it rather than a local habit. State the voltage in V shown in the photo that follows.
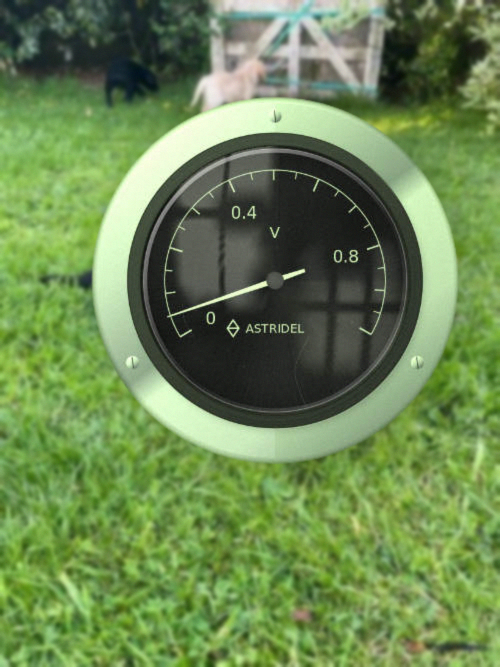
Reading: 0.05; V
